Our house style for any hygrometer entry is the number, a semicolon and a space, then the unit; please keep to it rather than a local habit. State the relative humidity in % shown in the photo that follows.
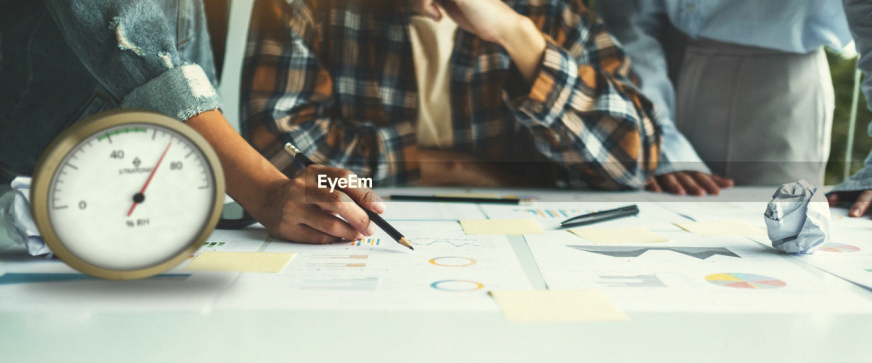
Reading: 68; %
